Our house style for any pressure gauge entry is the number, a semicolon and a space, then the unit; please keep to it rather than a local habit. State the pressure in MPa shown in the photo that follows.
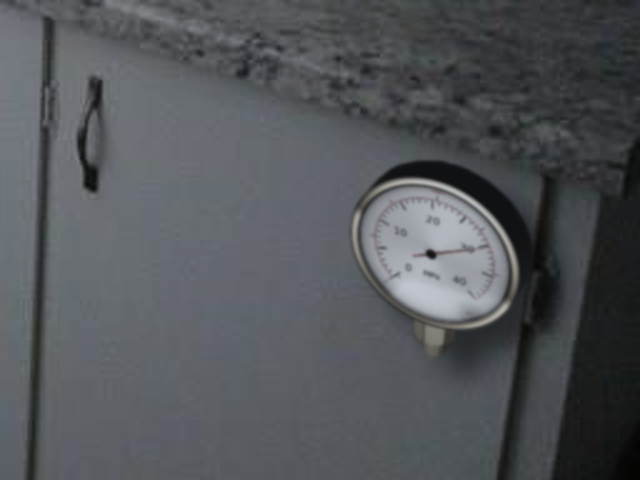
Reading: 30; MPa
